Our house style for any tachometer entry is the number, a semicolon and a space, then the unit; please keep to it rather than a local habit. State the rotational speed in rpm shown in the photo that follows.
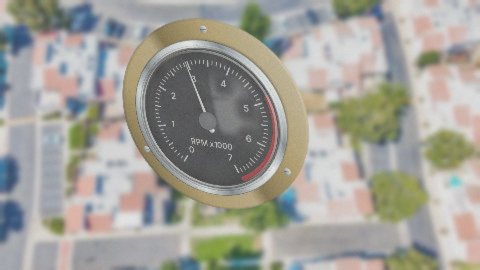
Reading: 3000; rpm
